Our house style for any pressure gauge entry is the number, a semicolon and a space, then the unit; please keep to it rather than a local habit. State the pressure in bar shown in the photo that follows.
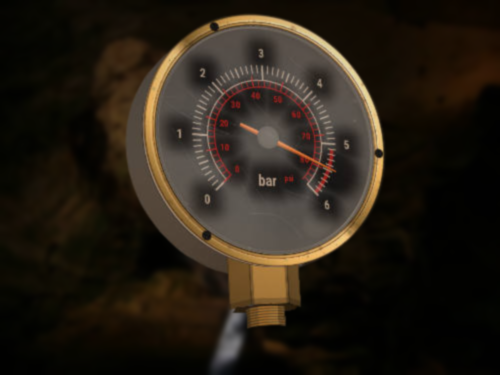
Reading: 5.5; bar
